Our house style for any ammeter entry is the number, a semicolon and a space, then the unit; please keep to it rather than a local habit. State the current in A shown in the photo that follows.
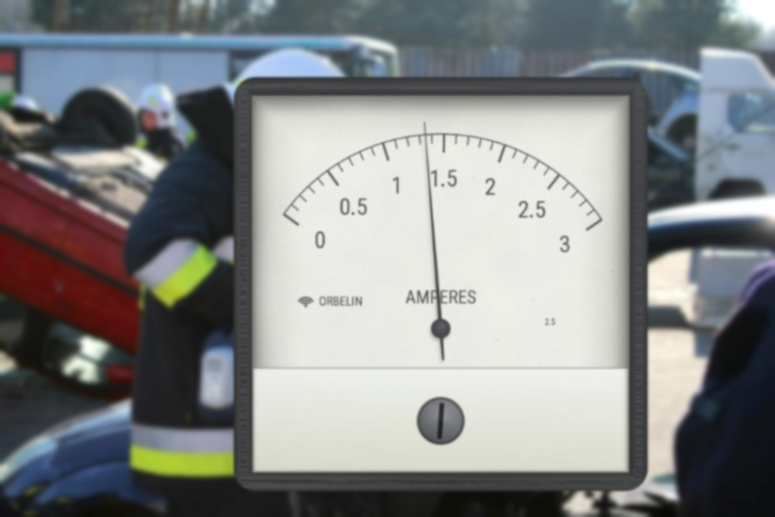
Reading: 1.35; A
